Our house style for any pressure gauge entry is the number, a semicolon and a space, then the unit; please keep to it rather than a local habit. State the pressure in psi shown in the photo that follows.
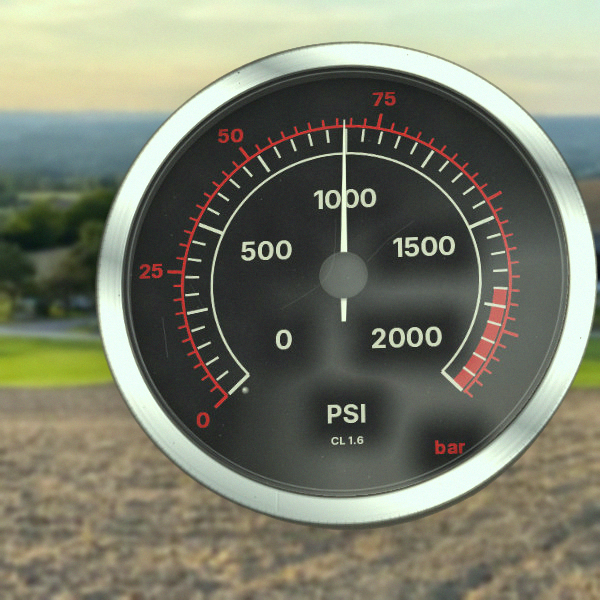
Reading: 1000; psi
